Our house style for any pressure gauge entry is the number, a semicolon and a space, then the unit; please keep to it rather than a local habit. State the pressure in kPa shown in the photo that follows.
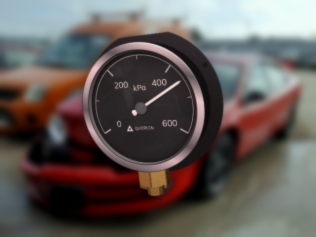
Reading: 450; kPa
